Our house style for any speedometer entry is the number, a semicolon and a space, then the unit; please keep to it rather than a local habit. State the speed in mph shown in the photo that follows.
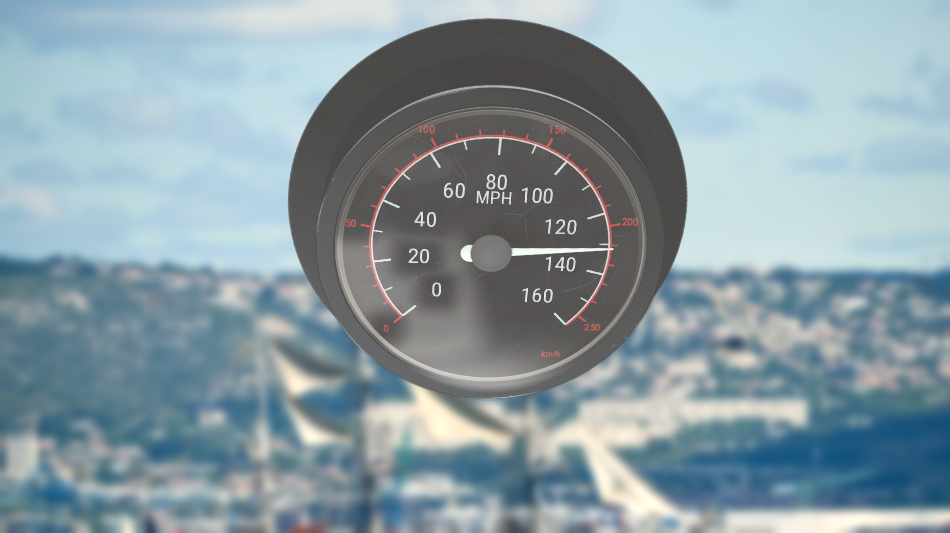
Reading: 130; mph
